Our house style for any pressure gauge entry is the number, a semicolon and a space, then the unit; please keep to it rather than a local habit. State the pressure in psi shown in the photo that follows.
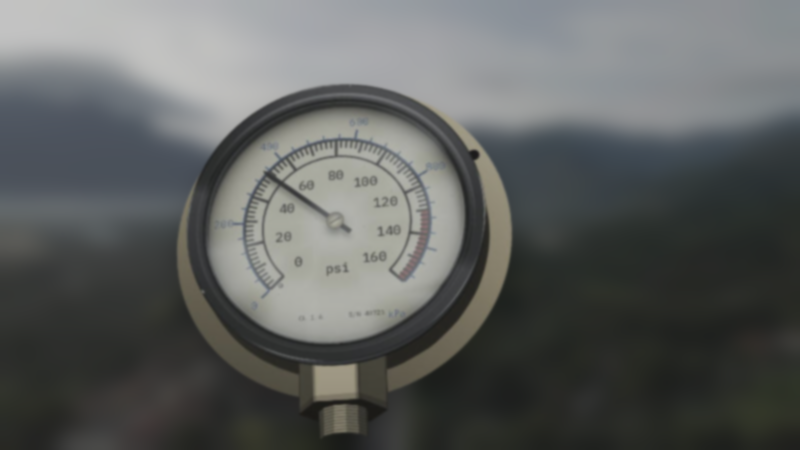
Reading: 50; psi
